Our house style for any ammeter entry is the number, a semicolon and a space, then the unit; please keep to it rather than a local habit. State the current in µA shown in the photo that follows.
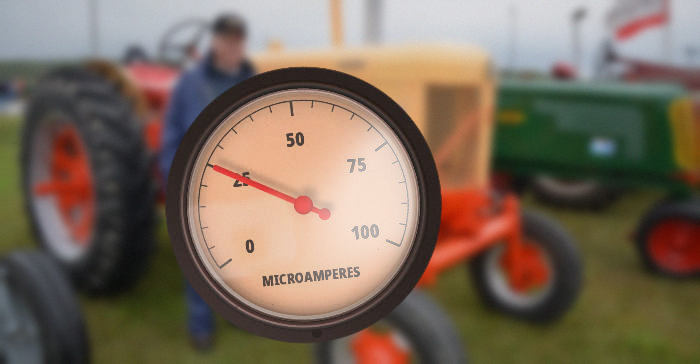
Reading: 25; µA
